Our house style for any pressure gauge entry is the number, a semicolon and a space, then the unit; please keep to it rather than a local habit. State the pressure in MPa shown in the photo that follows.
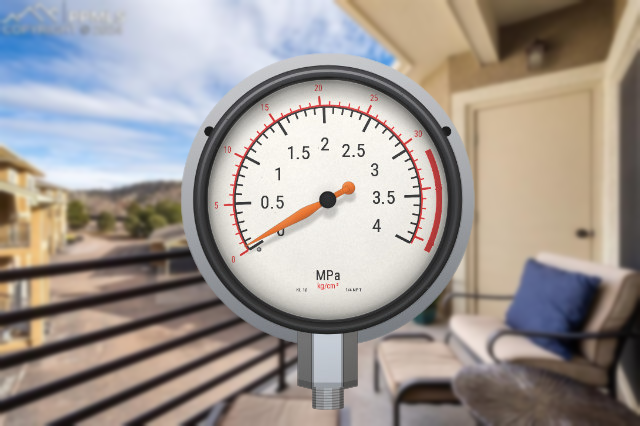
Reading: 0.05; MPa
